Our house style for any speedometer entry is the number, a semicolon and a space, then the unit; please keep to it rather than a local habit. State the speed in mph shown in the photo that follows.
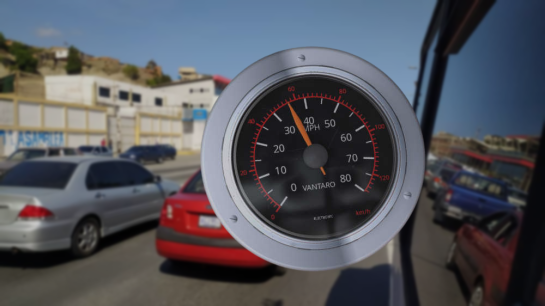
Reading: 35; mph
